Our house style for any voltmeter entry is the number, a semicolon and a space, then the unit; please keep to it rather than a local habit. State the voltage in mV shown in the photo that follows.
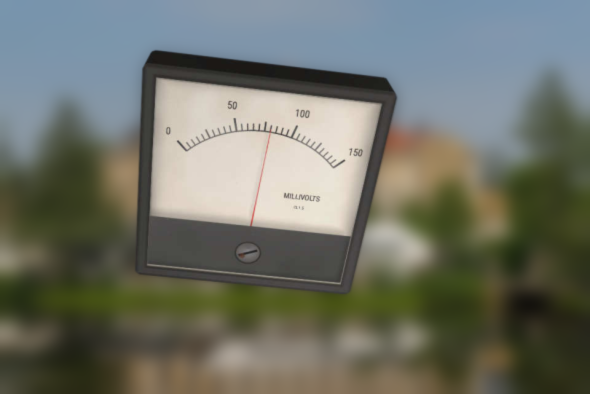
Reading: 80; mV
